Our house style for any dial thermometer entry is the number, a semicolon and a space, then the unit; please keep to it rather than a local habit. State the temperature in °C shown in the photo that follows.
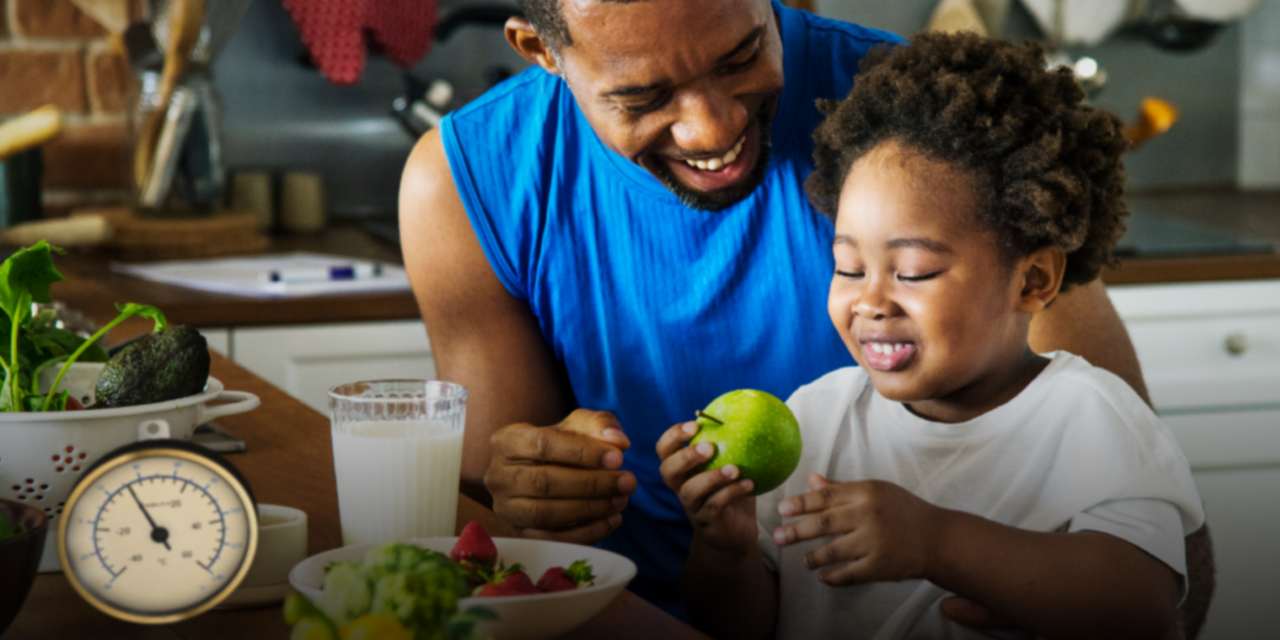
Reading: 0; °C
